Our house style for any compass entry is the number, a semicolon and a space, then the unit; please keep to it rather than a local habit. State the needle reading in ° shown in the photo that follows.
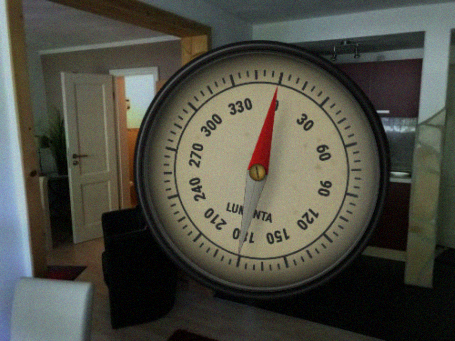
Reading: 0; °
